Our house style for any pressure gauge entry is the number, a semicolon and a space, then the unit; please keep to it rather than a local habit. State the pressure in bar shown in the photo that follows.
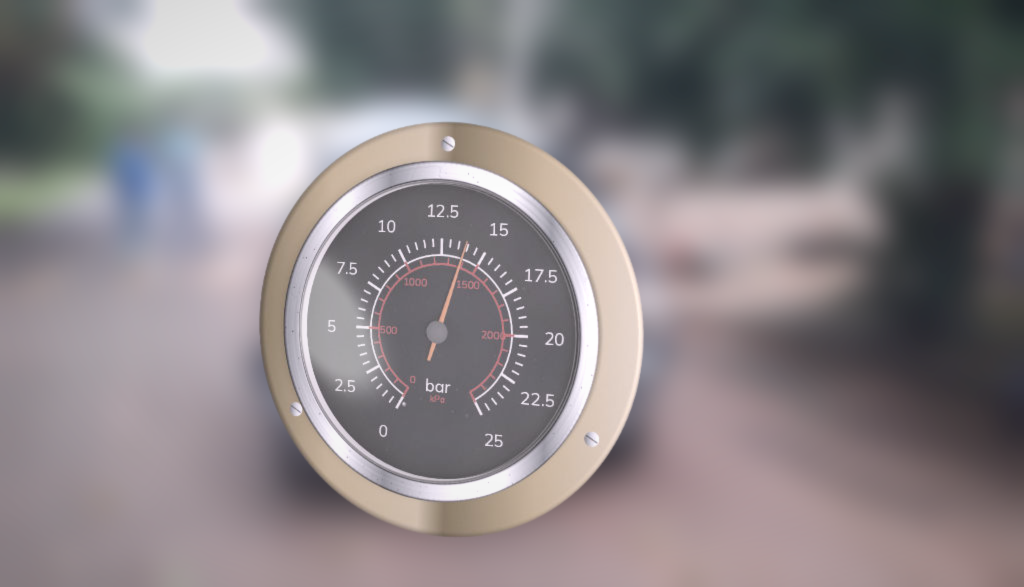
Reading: 14; bar
